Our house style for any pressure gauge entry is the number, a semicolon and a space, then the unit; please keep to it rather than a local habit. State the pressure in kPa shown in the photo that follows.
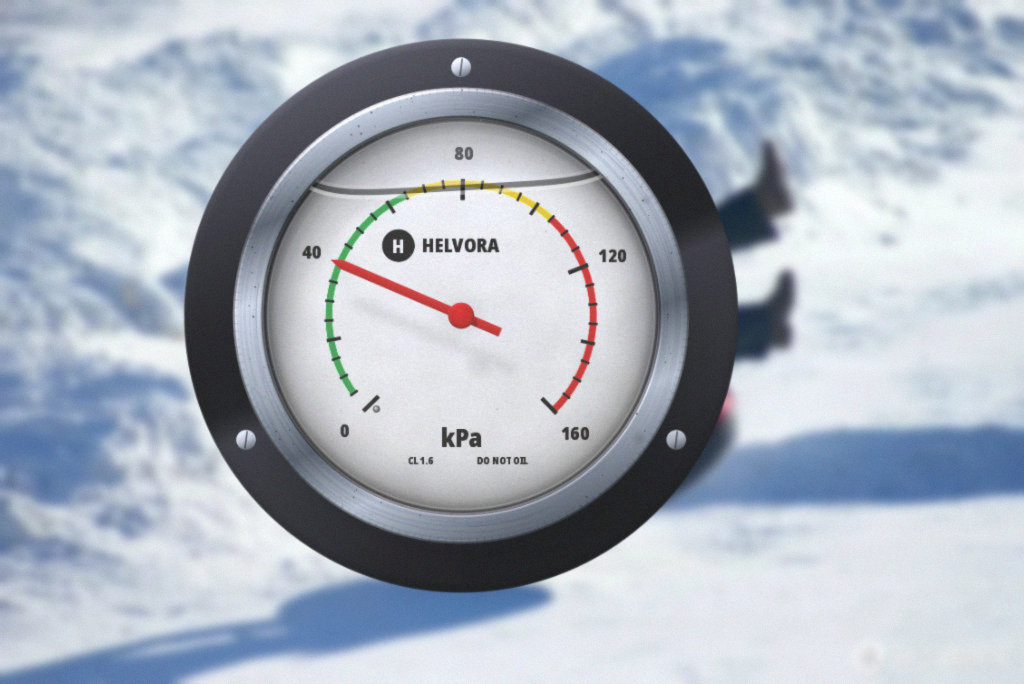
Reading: 40; kPa
